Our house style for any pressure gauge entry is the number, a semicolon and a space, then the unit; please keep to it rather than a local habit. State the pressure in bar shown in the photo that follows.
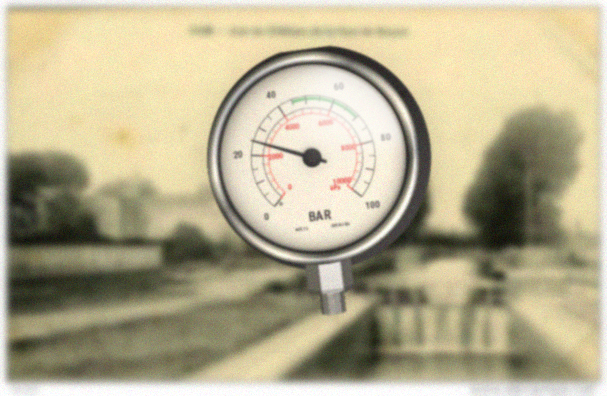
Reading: 25; bar
